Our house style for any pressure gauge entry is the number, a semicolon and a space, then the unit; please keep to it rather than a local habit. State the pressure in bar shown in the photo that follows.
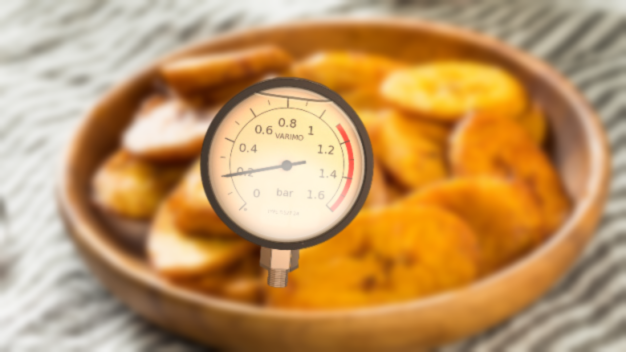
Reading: 0.2; bar
